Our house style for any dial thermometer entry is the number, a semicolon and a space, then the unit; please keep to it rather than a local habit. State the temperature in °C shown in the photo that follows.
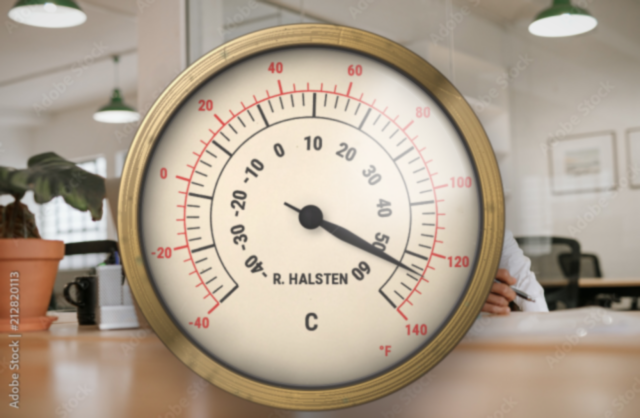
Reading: 53; °C
